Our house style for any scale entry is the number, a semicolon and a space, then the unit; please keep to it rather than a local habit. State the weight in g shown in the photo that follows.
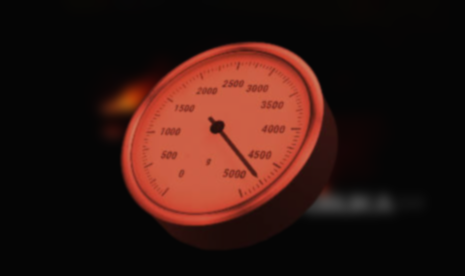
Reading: 4750; g
